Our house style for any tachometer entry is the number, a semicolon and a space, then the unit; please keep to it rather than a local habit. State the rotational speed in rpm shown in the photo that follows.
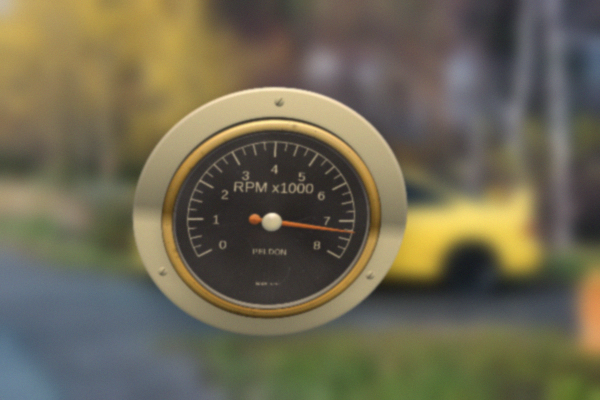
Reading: 7250; rpm
